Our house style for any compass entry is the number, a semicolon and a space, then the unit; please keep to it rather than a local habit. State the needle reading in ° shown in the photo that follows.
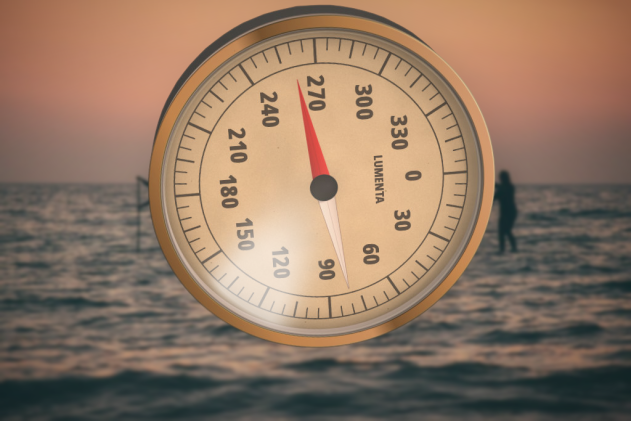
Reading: 260; °
